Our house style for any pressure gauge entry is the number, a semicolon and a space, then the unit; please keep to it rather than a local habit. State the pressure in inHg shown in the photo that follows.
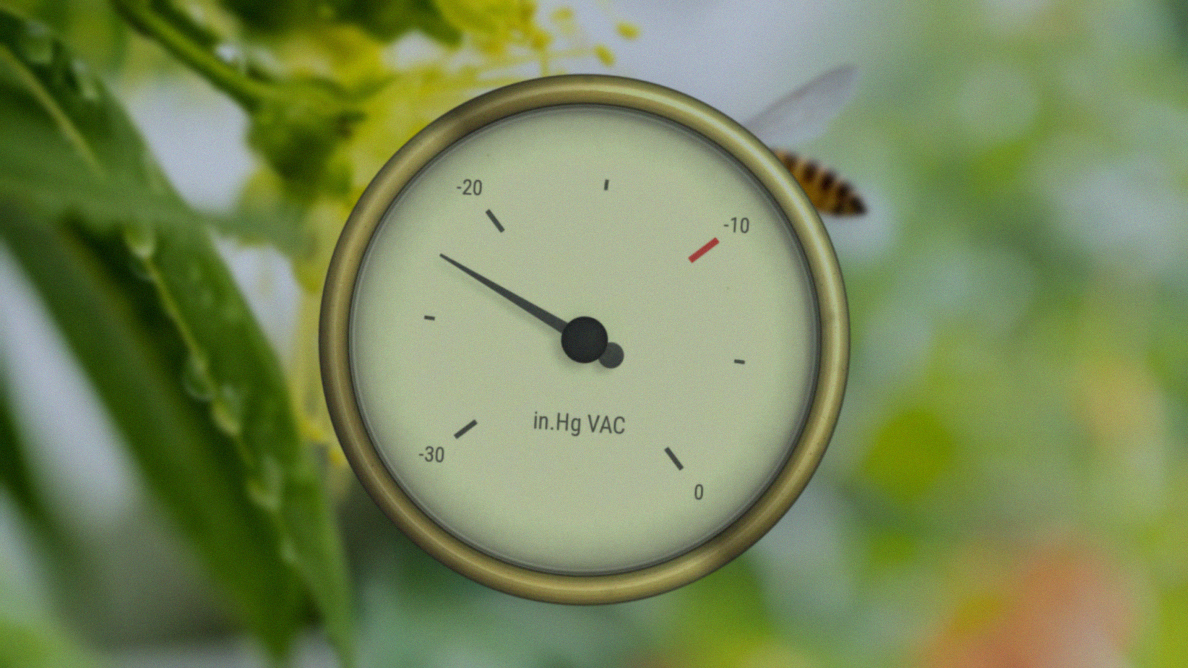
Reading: -22.5; inHg
